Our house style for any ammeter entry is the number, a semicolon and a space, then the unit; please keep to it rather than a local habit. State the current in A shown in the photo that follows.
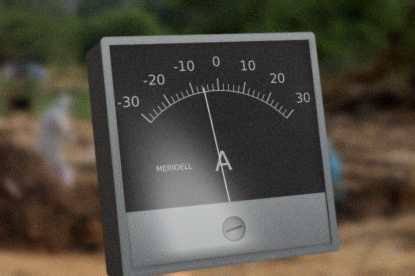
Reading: -6; A
